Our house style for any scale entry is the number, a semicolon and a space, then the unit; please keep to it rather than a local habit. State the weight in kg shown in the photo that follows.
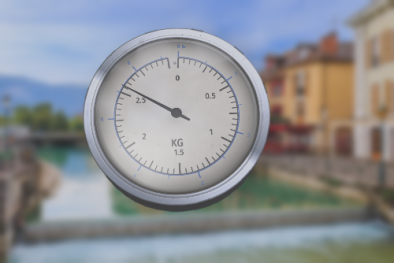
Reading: 2.55; kg
